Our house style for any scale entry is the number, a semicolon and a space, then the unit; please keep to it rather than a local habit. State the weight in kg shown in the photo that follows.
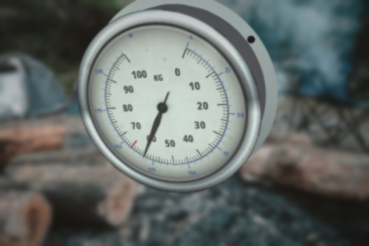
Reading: 60; kg
